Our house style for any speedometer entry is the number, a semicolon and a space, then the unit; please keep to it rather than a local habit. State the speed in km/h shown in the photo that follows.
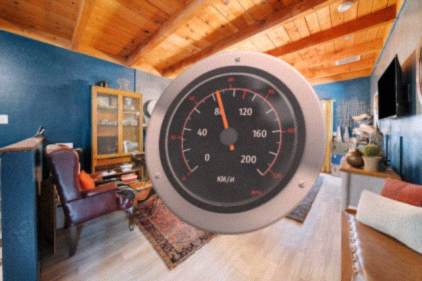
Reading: 85; km/h
